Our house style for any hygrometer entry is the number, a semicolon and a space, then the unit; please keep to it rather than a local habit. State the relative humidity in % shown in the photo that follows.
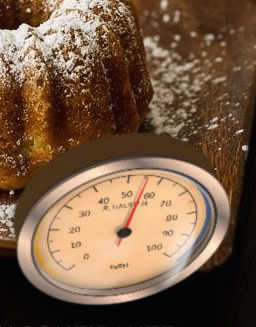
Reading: 55; %
